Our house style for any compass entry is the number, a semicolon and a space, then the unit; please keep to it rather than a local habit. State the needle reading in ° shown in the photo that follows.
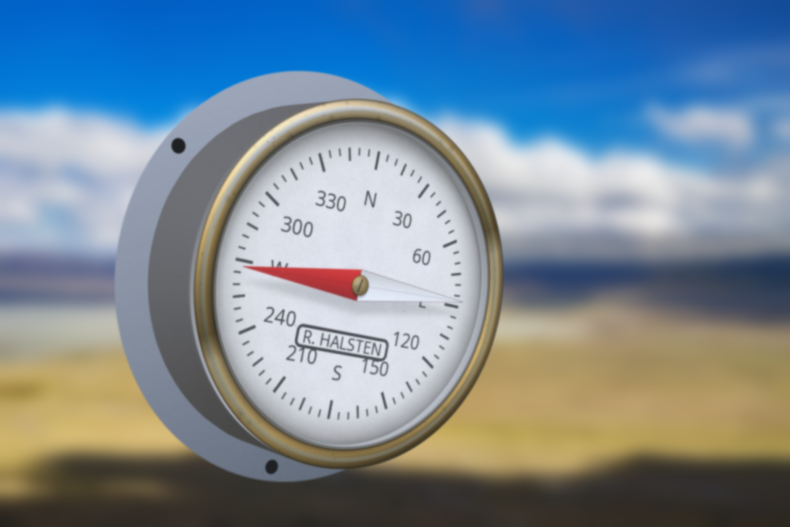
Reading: 267.5; °
